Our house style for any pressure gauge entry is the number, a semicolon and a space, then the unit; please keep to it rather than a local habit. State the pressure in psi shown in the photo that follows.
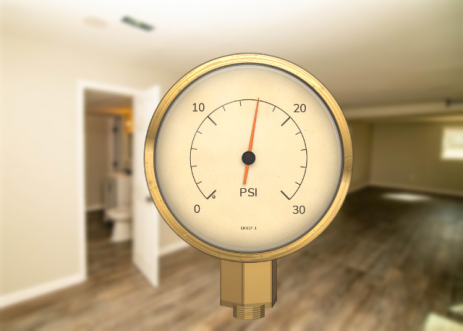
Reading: 16; psi
